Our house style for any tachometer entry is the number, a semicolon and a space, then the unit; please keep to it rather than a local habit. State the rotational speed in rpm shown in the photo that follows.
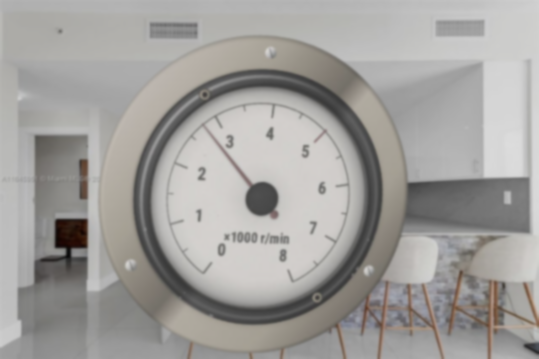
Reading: 2750; rpm
